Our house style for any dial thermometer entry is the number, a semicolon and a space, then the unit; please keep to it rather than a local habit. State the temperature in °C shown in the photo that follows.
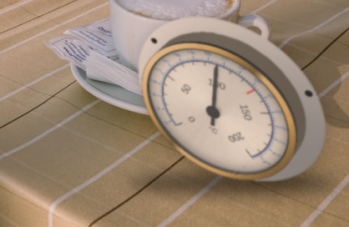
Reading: 100; °C
